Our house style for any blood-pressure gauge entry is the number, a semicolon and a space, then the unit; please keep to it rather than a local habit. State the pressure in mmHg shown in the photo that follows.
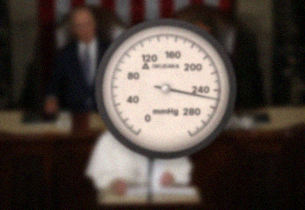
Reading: 250; mmHg
